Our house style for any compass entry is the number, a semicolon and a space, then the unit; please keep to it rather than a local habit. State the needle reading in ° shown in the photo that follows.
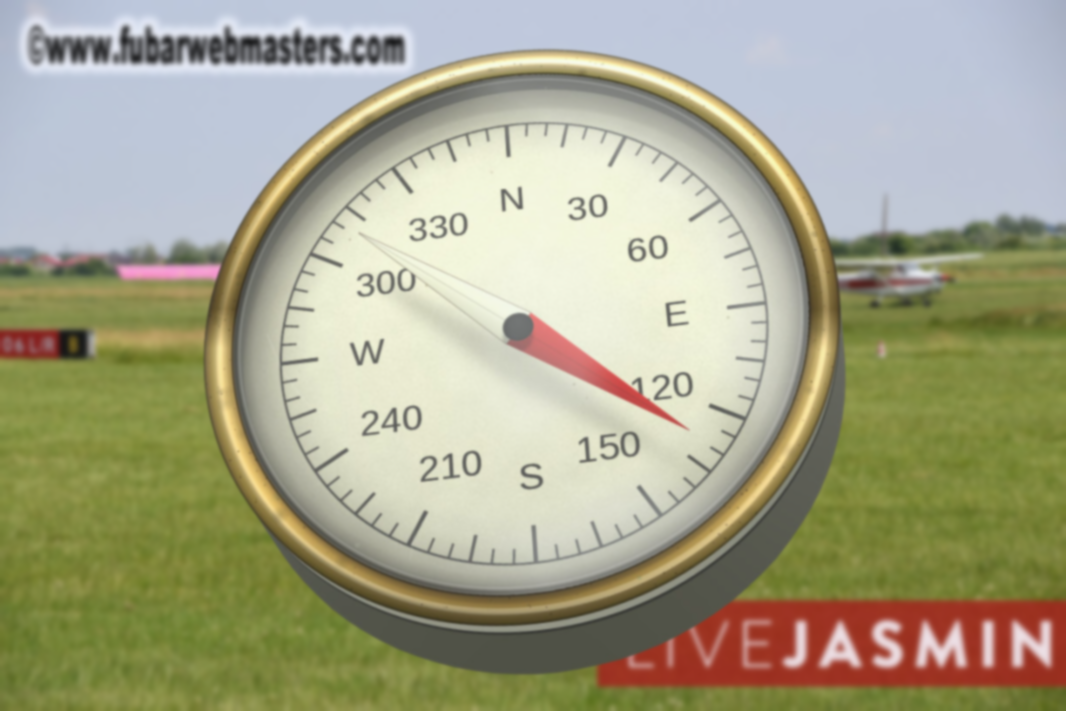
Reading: 130; °
